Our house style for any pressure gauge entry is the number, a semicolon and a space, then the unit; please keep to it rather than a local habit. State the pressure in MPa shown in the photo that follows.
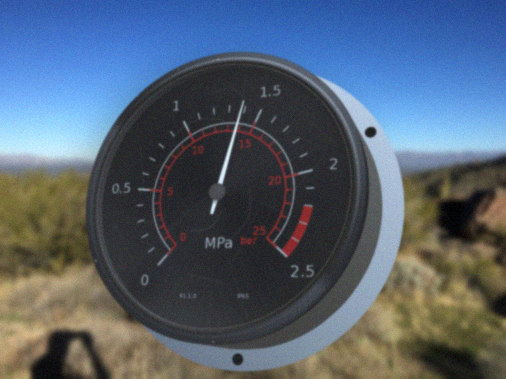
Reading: 1.4; MPa
